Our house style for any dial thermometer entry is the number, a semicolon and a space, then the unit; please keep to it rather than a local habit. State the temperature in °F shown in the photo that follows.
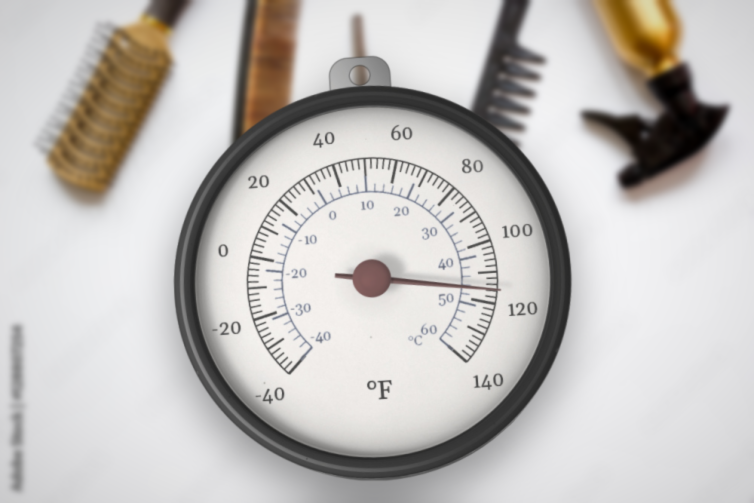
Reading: 116; °F
